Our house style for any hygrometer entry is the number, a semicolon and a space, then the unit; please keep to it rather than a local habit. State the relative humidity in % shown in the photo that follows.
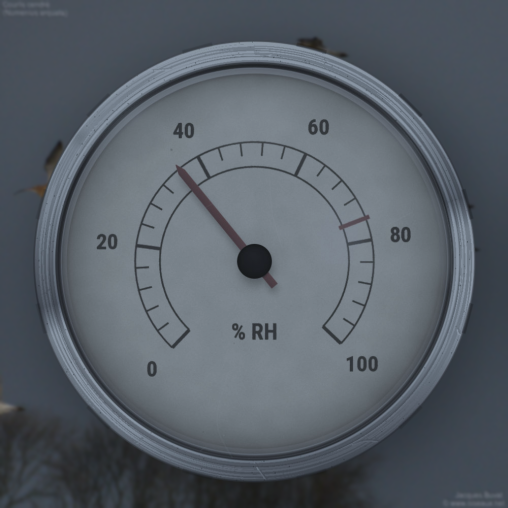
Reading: 36; %
